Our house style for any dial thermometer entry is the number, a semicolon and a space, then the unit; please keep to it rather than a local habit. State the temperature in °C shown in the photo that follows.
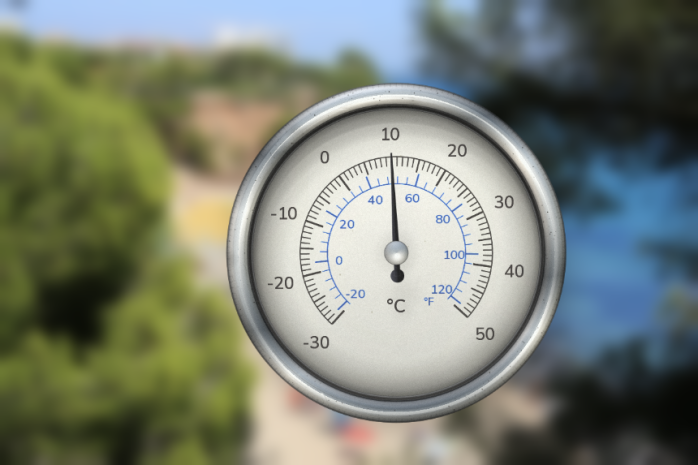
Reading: 10; °C
